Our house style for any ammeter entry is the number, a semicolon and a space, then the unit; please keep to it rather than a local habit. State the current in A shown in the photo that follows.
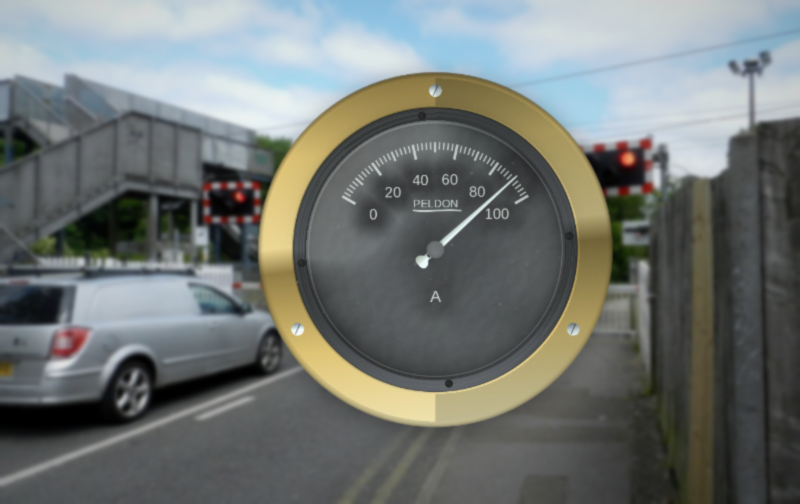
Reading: 90; A
